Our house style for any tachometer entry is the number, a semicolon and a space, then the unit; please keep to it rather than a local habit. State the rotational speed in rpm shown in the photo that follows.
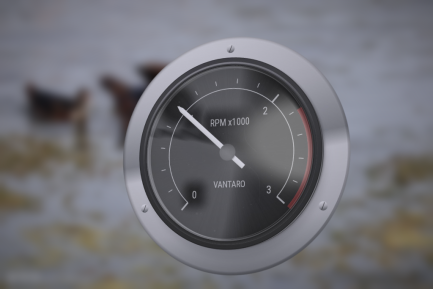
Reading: 1000; rpm
